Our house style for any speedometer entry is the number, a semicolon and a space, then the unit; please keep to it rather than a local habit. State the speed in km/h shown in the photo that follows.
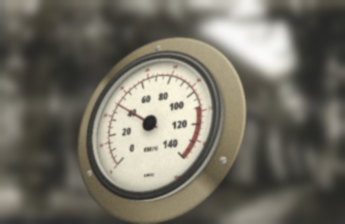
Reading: 40; km/h
